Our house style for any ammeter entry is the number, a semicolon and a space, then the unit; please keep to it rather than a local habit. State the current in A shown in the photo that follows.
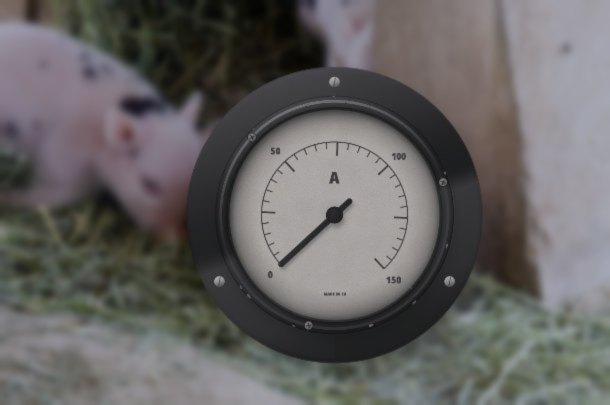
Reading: 0; A
